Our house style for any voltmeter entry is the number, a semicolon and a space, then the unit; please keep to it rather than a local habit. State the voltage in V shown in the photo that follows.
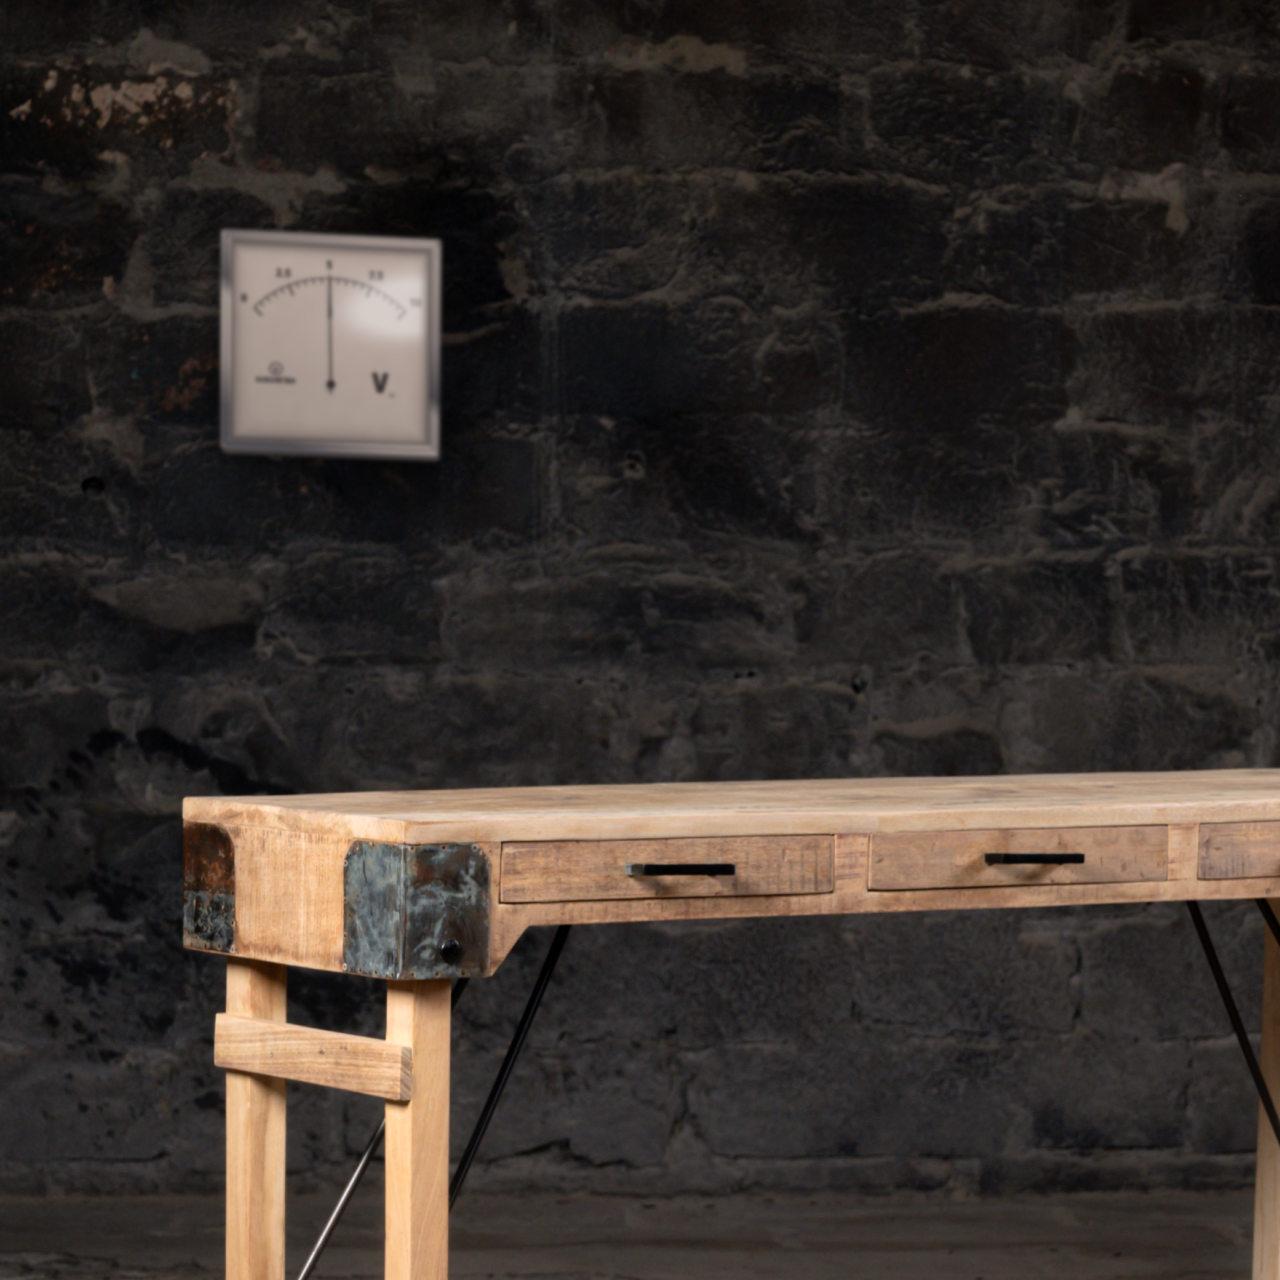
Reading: 5; V
